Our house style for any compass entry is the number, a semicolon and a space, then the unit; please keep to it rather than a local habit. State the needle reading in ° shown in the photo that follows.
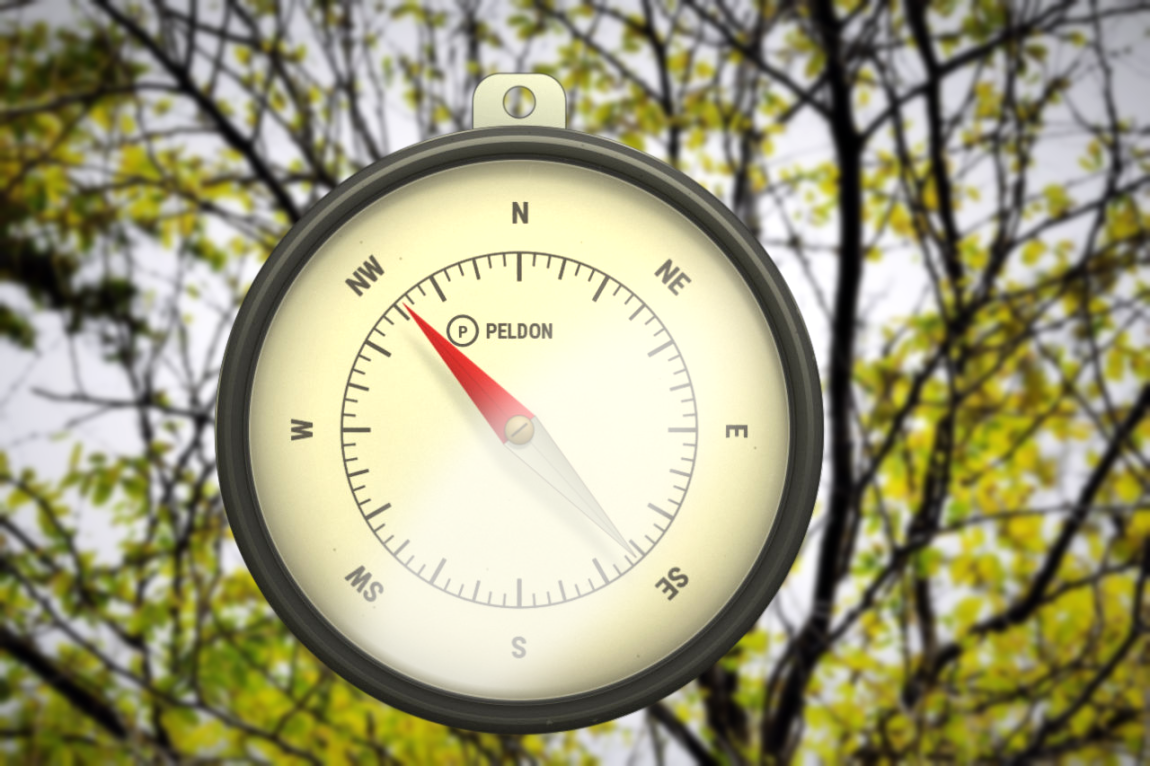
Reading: 317.5; °
